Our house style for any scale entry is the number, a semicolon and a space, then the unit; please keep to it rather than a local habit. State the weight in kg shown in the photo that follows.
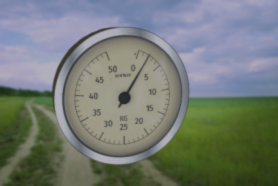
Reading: 2; kg
